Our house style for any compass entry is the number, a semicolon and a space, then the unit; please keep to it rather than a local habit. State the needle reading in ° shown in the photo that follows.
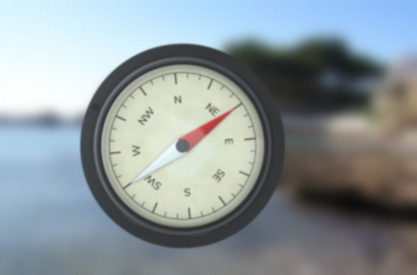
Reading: 60; °
